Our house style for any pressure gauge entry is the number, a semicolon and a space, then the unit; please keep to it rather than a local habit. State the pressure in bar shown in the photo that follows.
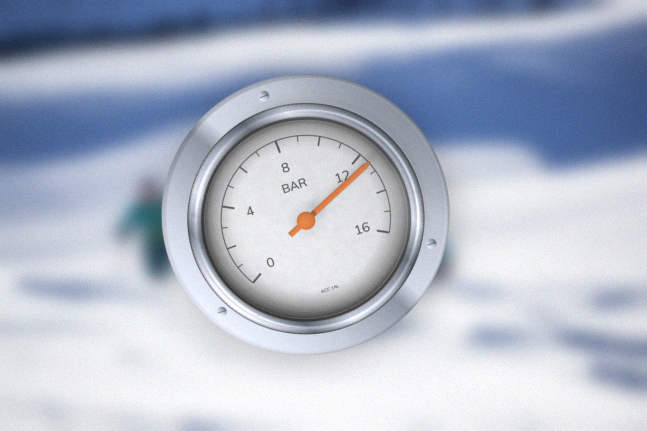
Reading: 12.5; bar
